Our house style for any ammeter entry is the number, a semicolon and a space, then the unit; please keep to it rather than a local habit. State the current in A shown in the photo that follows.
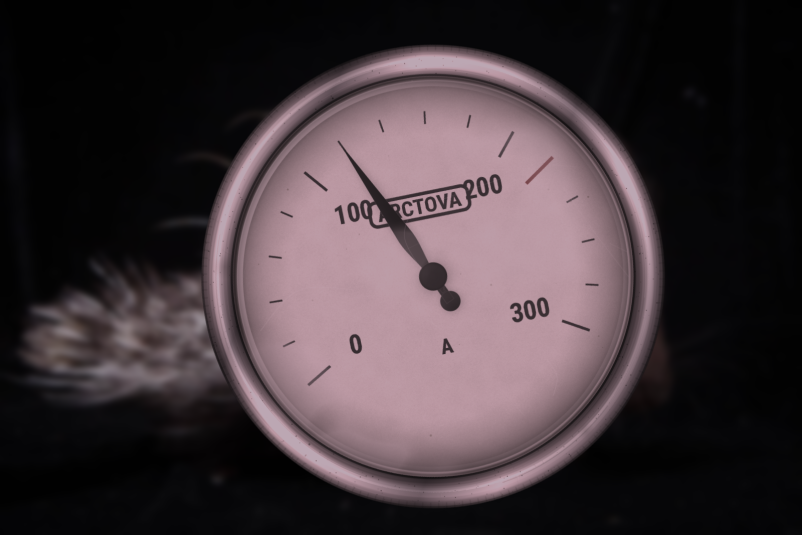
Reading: 120; A
